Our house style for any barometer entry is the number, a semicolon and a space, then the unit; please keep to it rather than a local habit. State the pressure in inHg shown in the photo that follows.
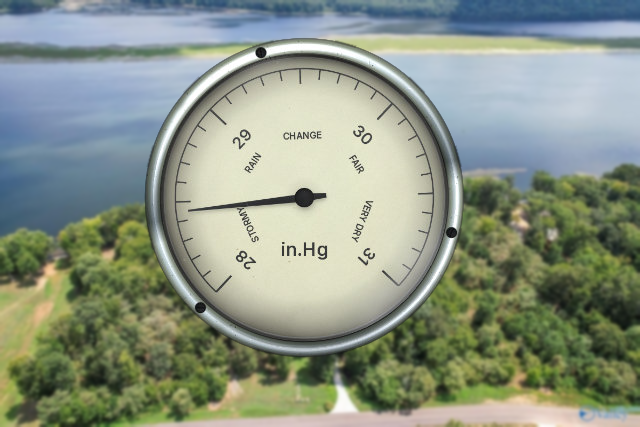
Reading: 28.45; inHg
